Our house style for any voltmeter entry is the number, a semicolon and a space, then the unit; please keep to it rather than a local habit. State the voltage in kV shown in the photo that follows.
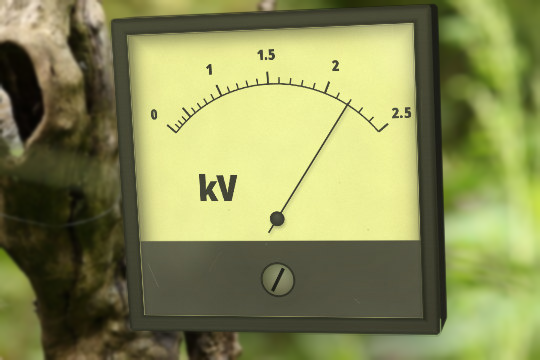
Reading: 2.2; kV
